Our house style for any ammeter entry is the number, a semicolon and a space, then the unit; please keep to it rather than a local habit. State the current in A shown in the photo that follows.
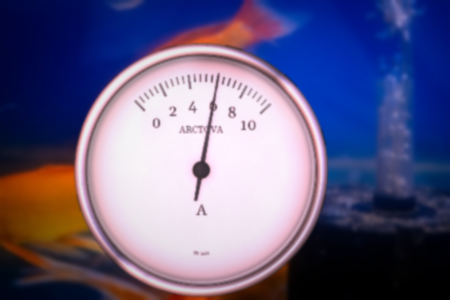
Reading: 6; A
